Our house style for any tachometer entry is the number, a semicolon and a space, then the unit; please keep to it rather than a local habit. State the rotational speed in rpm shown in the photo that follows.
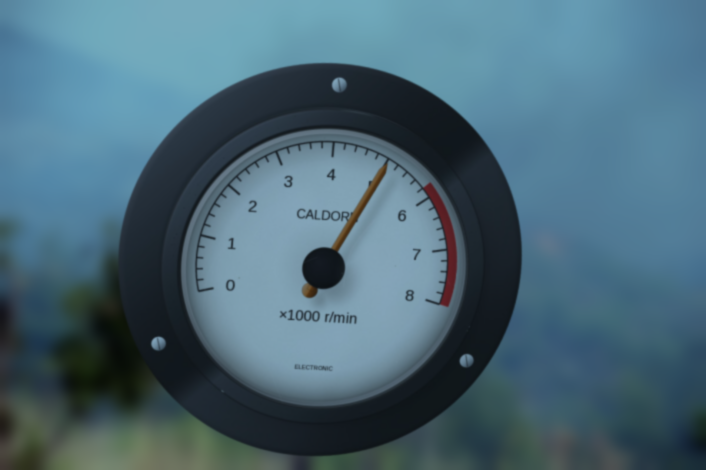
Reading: 5000; rpm
